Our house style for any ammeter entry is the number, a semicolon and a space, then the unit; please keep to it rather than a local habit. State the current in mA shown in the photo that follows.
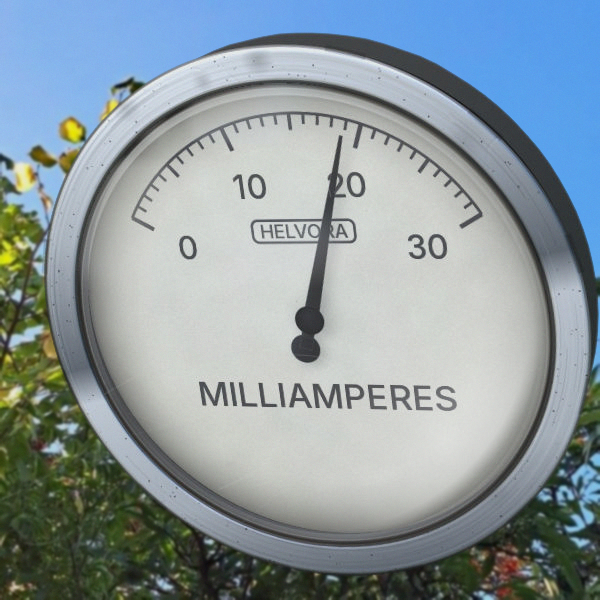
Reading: 19; mA
